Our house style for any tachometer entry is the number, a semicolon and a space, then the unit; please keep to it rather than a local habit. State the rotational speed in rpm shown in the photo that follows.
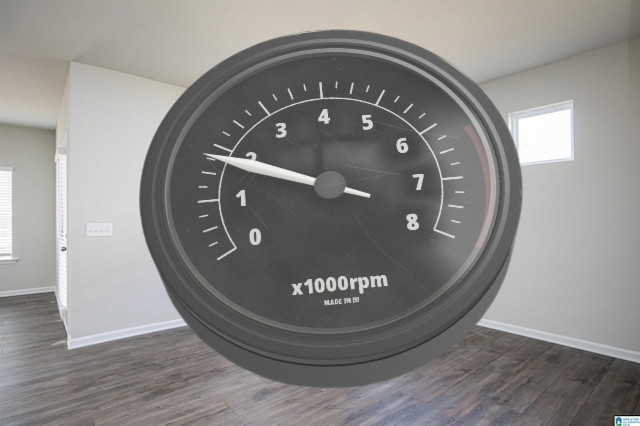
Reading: 1750; rpm
